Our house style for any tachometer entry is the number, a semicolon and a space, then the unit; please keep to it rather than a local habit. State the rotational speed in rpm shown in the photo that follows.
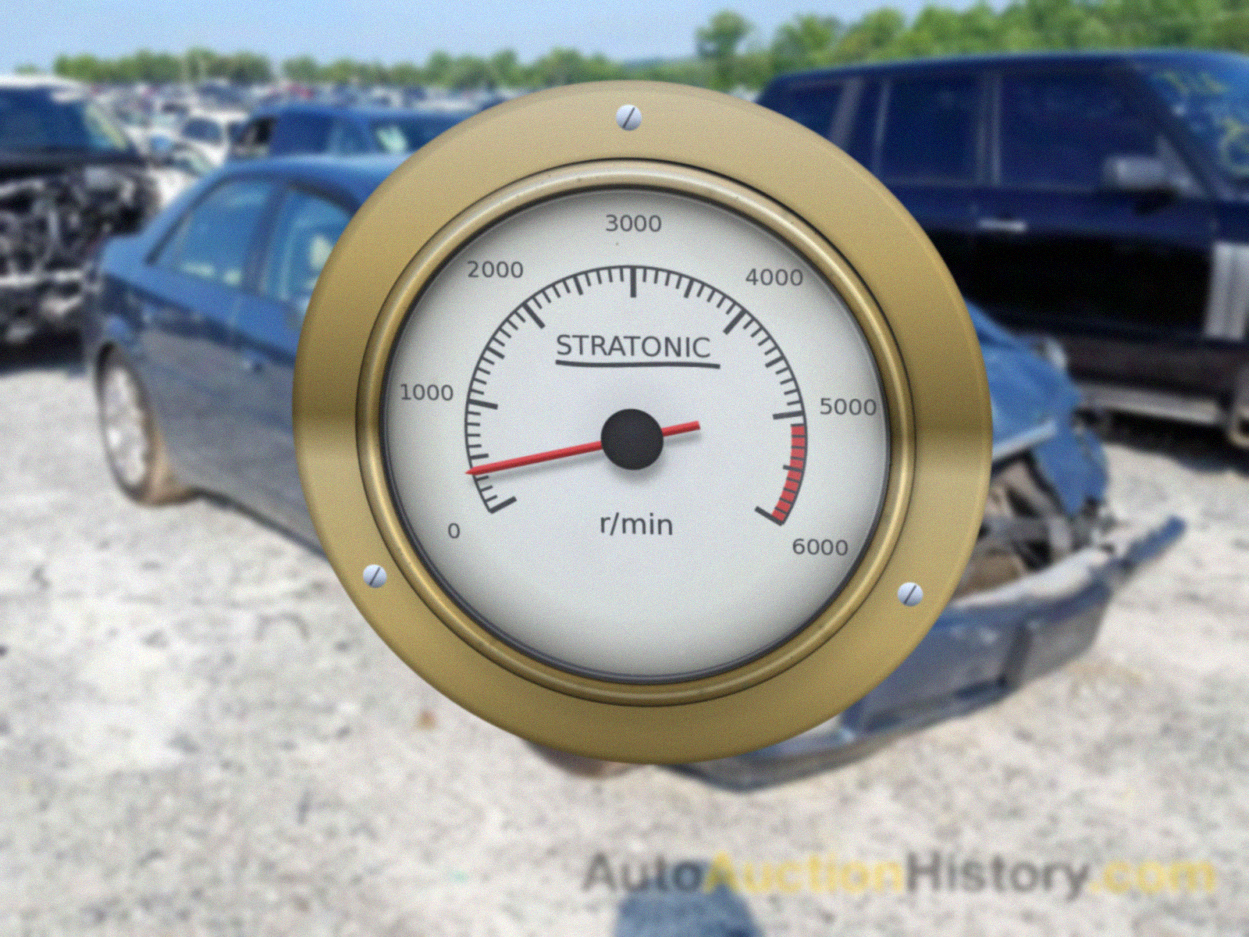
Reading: 400; rpm
